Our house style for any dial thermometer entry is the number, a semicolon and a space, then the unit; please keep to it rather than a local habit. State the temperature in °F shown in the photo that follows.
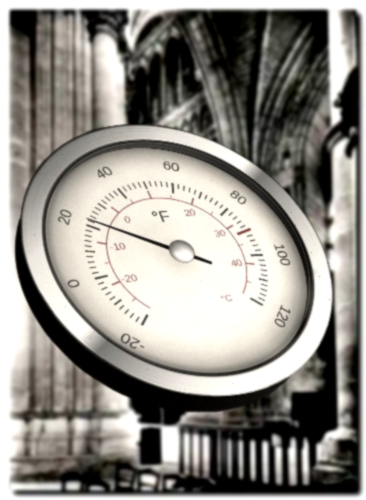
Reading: 20; °F
